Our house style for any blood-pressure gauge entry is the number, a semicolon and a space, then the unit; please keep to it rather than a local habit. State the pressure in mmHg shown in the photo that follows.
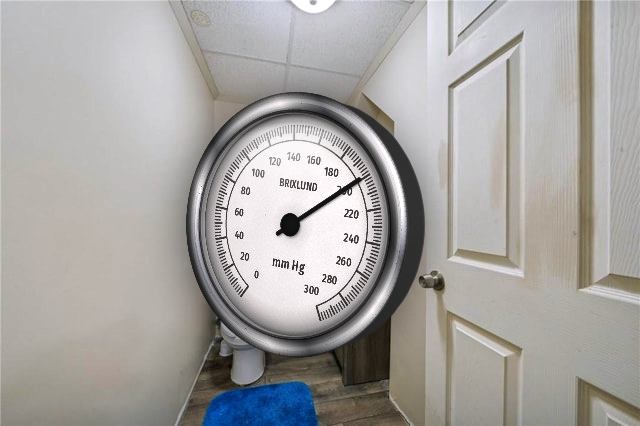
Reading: 200; mmHg
